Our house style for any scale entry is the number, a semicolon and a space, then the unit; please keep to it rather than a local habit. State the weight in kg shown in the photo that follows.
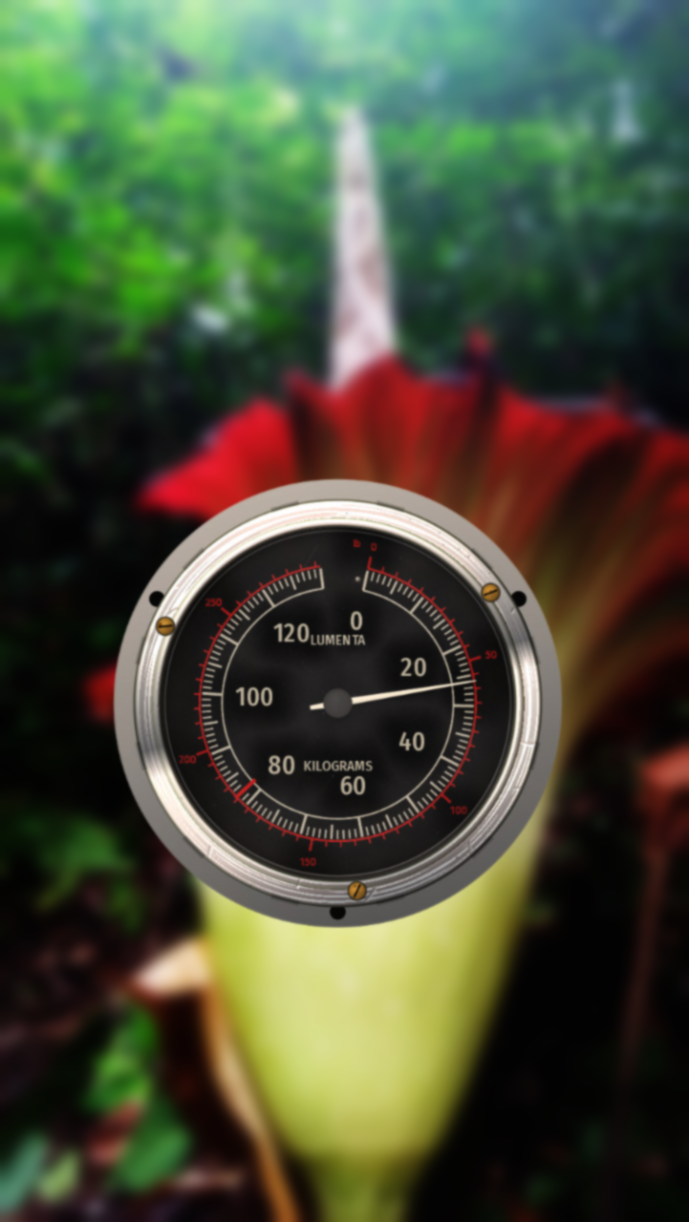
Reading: 26; kg
